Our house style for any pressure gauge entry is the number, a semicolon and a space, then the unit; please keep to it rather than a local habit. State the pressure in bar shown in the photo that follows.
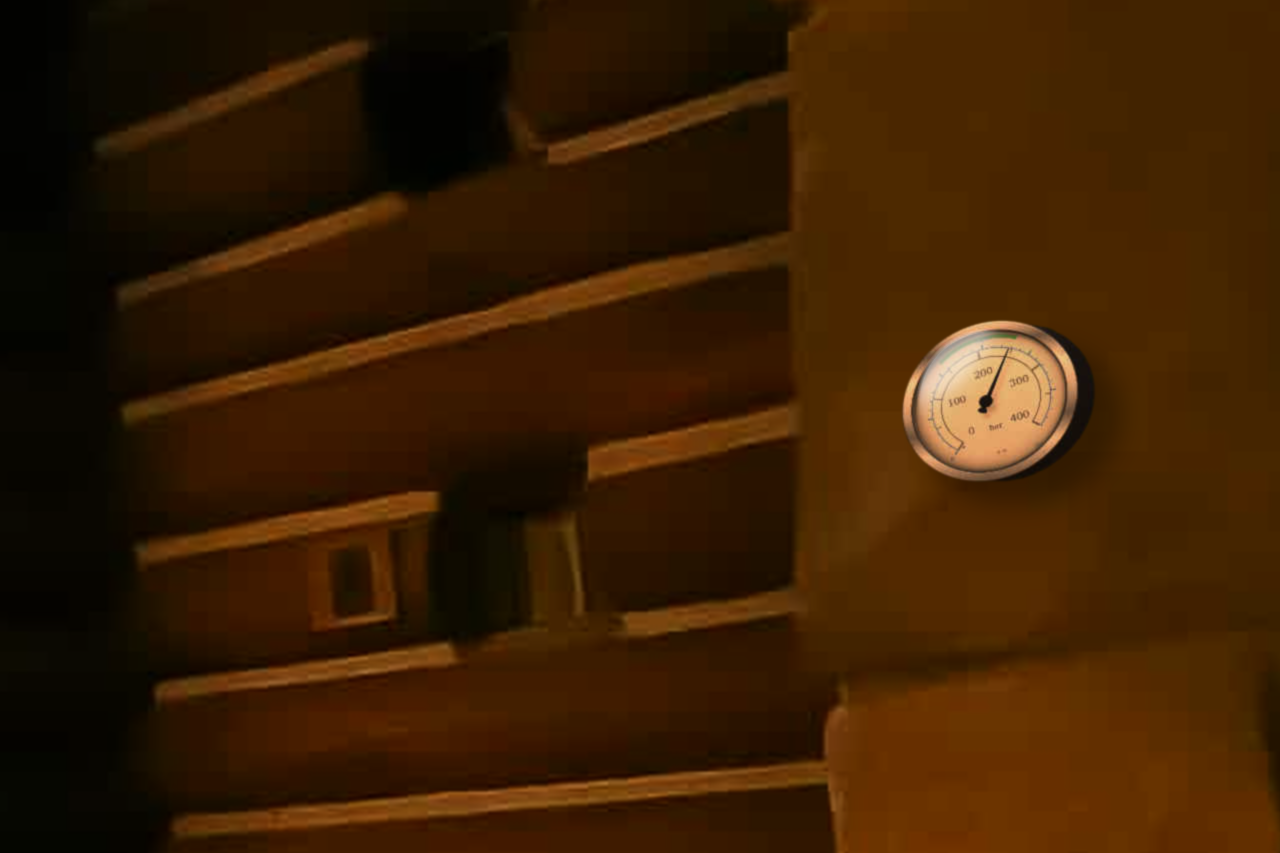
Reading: 250; bar
